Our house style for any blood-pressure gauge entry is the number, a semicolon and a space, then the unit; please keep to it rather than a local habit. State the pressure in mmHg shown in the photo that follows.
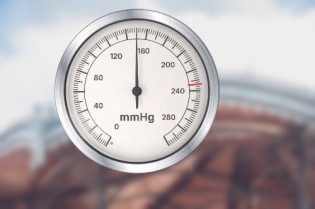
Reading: 150; mmHg
